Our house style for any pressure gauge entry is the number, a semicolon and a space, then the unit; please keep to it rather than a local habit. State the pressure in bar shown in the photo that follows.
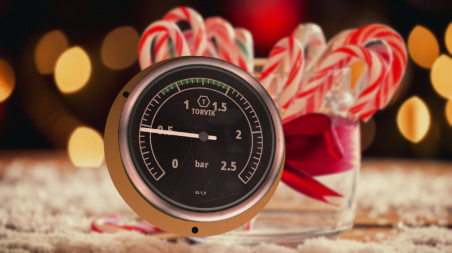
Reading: 0.45; bar
